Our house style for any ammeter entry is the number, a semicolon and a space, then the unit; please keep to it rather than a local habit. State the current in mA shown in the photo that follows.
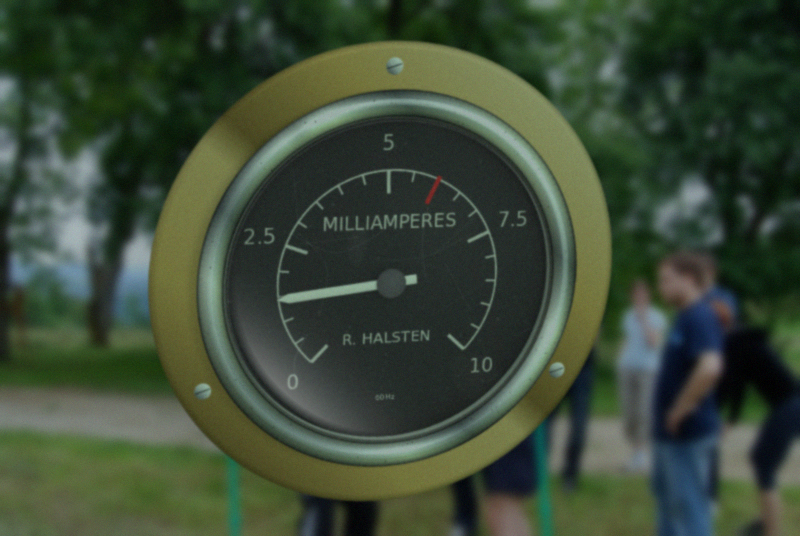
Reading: 1.5; mA
